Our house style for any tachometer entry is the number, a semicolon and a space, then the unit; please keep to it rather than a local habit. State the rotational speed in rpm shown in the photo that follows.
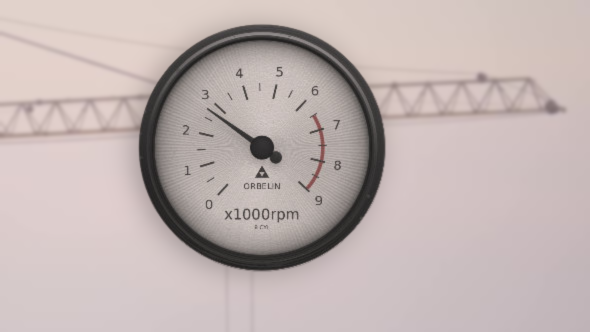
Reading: 2750; rpm
